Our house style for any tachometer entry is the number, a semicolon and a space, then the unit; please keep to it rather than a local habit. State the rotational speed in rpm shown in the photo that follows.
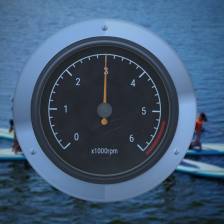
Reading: 3000; rpm
